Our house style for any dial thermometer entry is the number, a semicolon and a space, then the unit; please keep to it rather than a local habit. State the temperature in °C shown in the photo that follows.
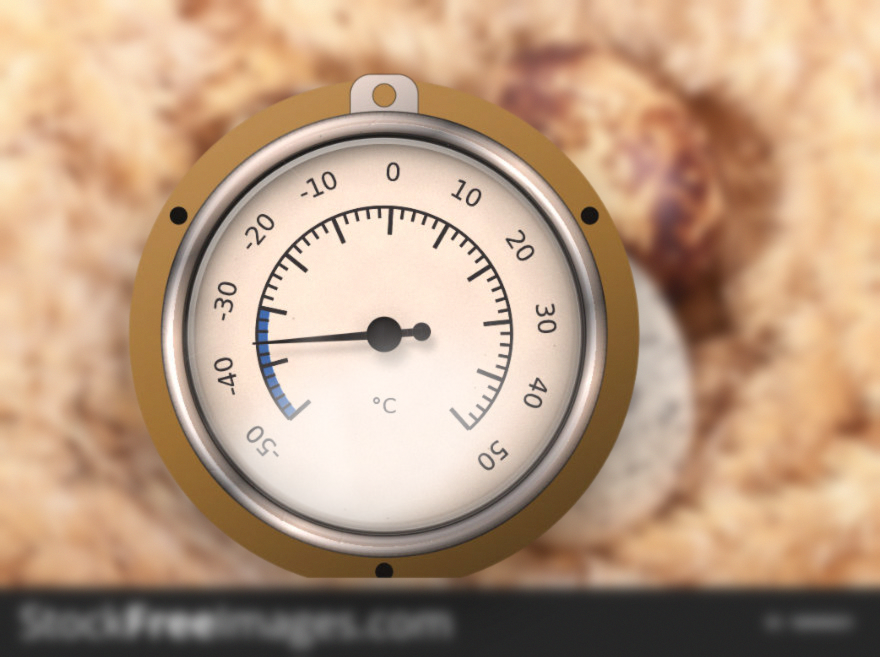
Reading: -36; °C
